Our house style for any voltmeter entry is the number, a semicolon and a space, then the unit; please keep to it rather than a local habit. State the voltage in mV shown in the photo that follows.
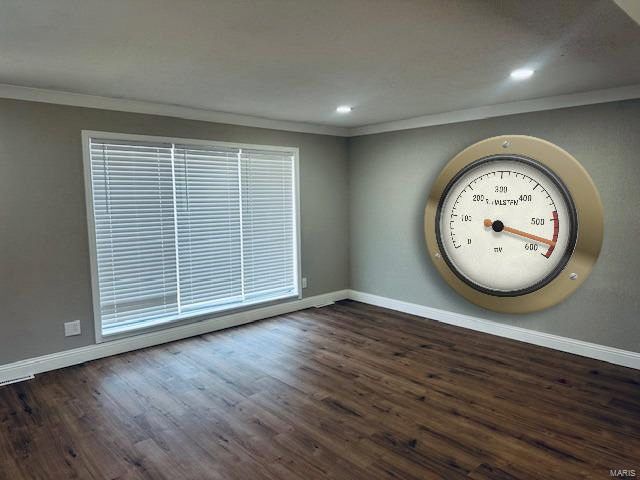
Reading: 560; mV
